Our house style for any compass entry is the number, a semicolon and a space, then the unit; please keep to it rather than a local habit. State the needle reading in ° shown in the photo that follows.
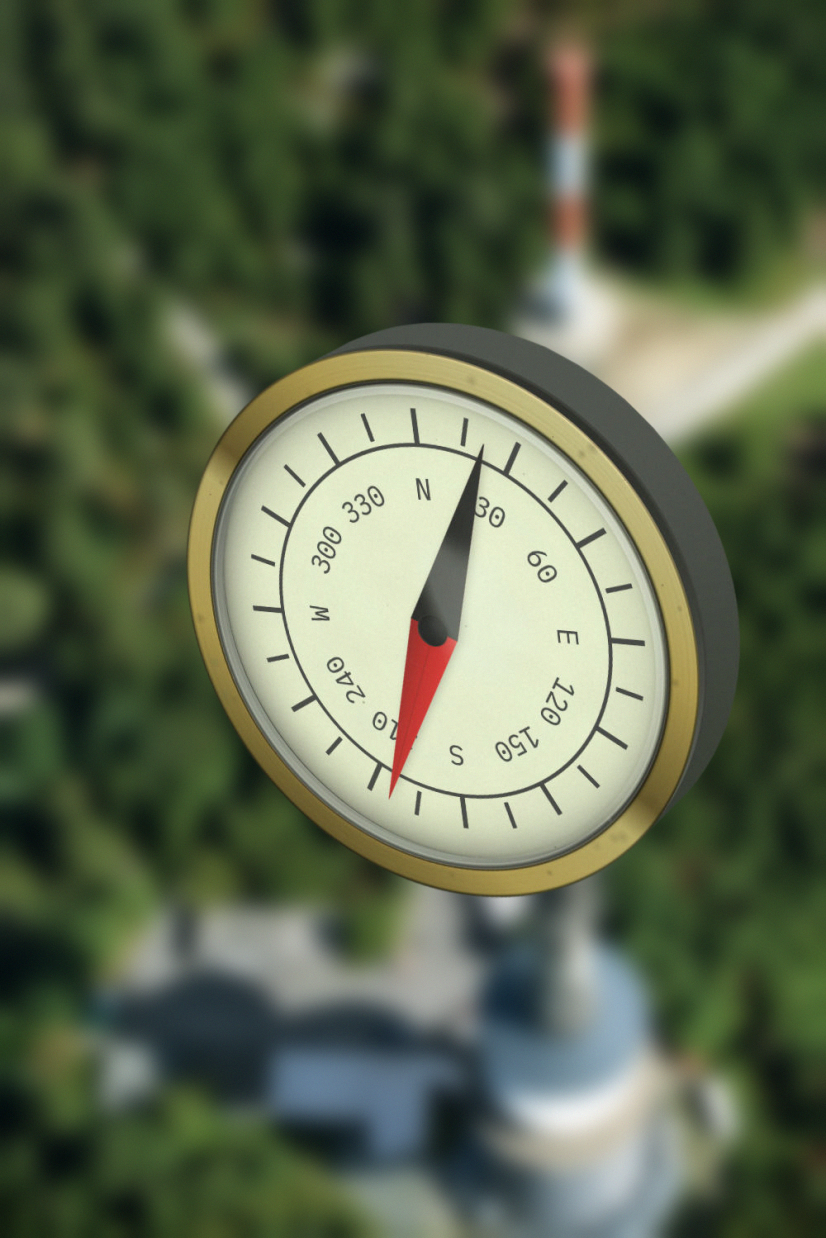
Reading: 202.5; °
